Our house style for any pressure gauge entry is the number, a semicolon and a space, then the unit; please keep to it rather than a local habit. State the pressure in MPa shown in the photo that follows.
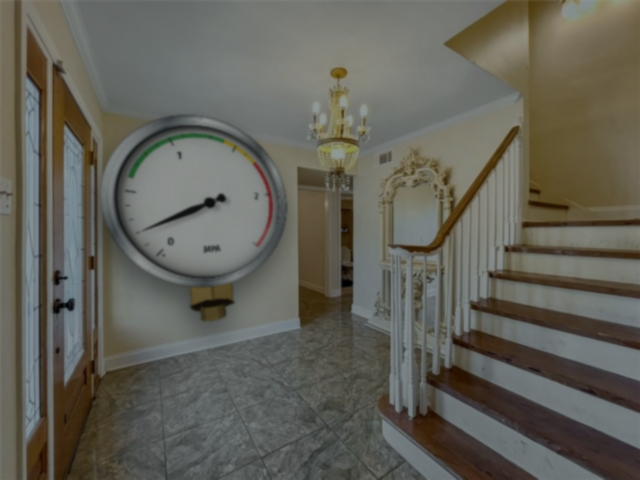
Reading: 0.2; MPa
